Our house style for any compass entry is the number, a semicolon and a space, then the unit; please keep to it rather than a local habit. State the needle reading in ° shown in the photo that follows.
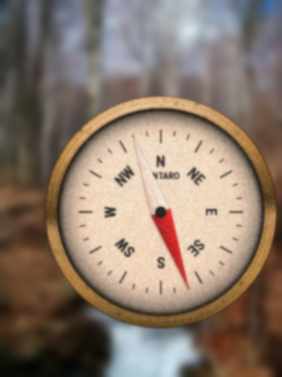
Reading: 160; °
